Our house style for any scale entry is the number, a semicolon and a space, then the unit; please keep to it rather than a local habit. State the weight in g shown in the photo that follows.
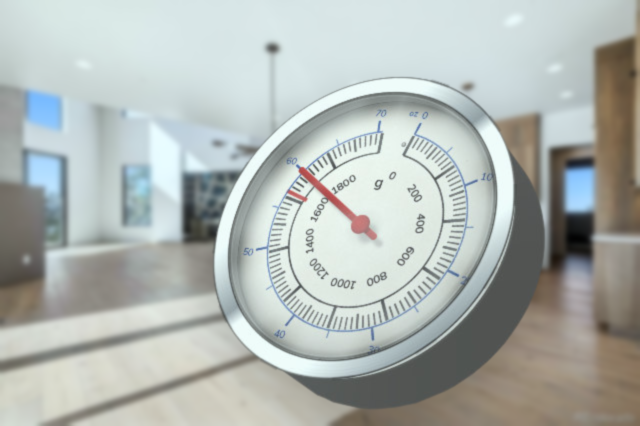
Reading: 1700; g
